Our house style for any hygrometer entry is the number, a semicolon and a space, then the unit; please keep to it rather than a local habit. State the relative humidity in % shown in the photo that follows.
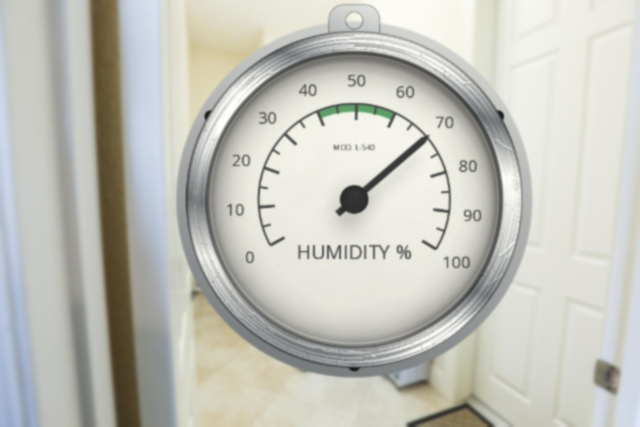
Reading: 70; %
